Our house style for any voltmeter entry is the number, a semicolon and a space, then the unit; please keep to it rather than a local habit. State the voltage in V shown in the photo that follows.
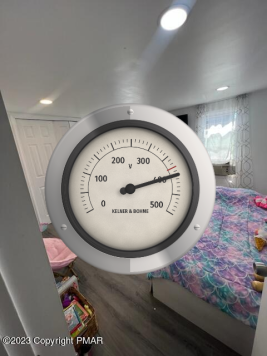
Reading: 400; V
